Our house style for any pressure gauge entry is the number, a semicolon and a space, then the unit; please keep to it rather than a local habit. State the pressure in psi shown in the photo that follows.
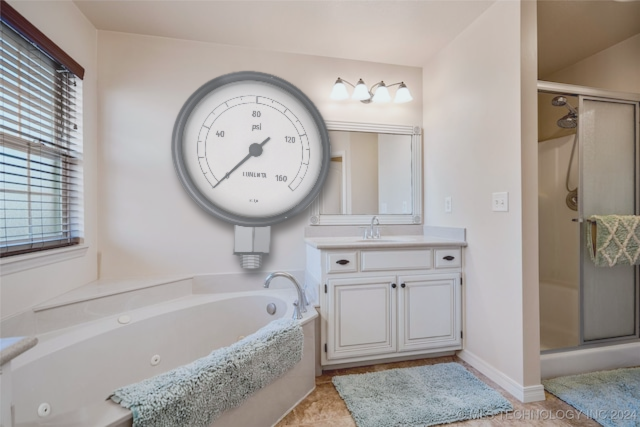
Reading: 0; psi
